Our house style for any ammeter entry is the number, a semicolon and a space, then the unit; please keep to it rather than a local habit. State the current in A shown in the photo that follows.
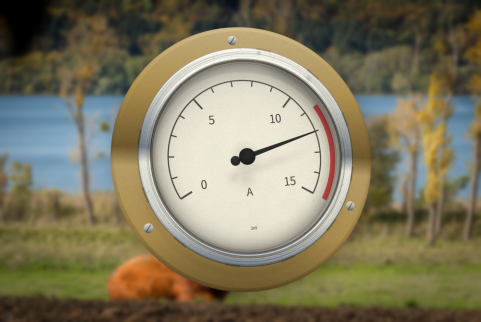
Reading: 12; A
